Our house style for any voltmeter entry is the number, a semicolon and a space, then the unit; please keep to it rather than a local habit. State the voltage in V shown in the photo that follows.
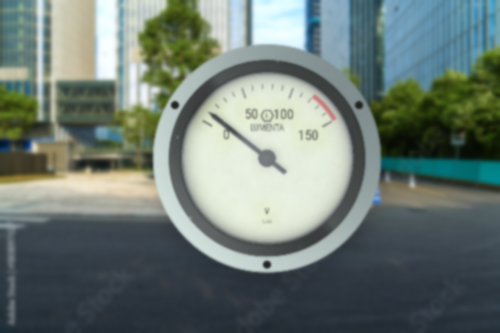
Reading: 10; V
